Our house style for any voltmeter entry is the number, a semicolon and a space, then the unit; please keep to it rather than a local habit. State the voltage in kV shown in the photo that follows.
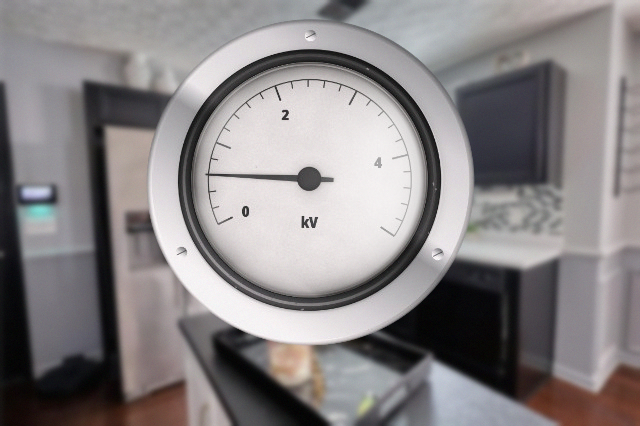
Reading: 0.6; kV
